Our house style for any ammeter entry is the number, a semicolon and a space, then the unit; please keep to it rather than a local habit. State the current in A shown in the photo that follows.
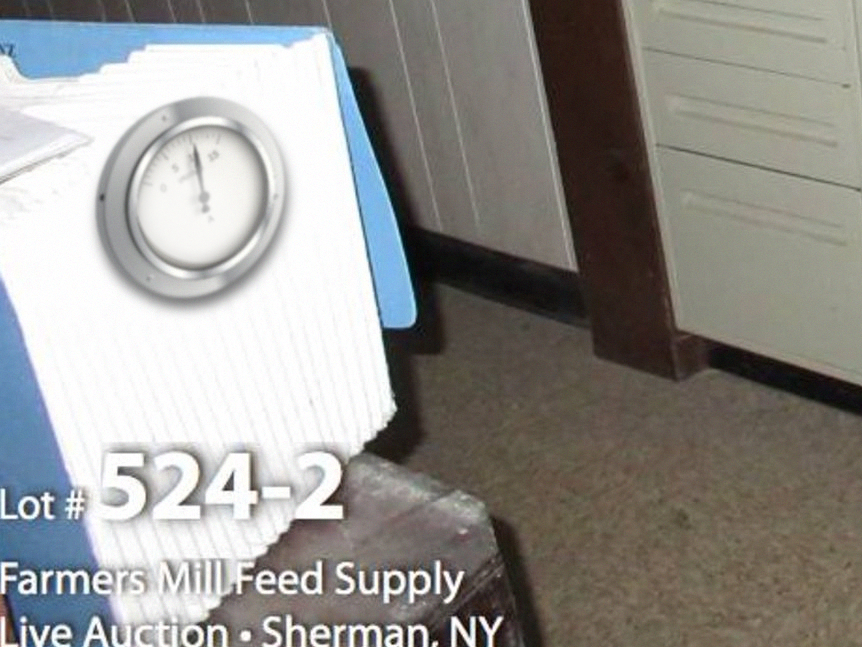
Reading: 10; A
